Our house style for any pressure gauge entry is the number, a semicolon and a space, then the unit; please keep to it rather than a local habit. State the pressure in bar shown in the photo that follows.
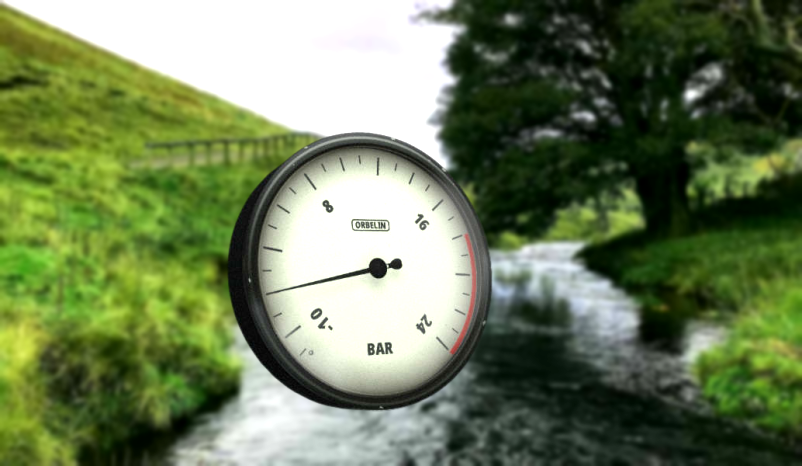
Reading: 2; bar
